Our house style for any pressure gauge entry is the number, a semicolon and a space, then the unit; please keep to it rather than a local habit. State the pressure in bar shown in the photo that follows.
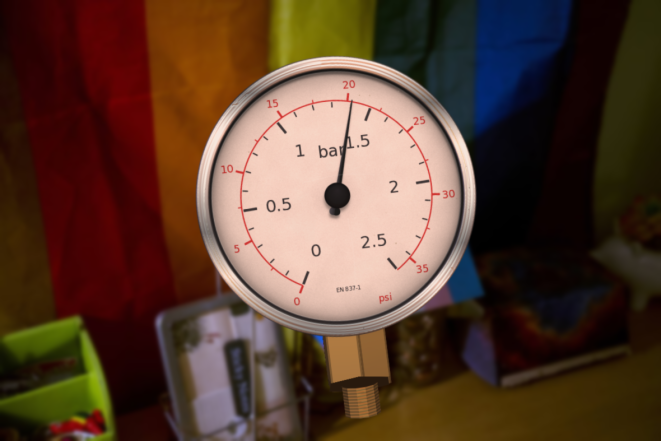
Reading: 1.4; bar
